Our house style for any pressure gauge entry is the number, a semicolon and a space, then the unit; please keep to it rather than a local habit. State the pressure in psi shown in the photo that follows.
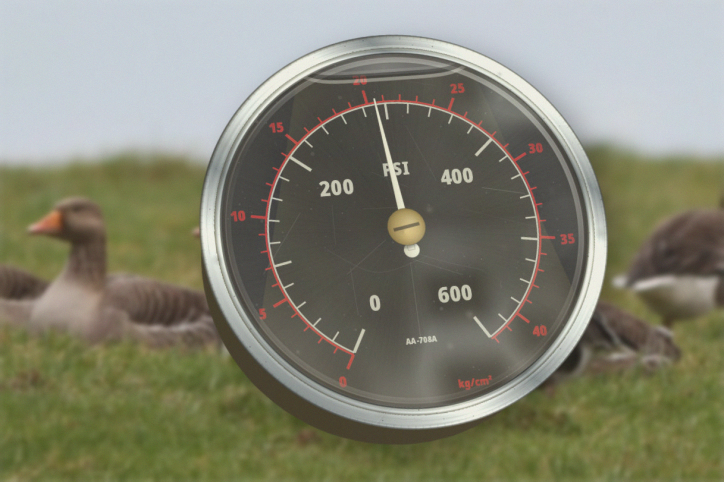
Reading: 290; psi
